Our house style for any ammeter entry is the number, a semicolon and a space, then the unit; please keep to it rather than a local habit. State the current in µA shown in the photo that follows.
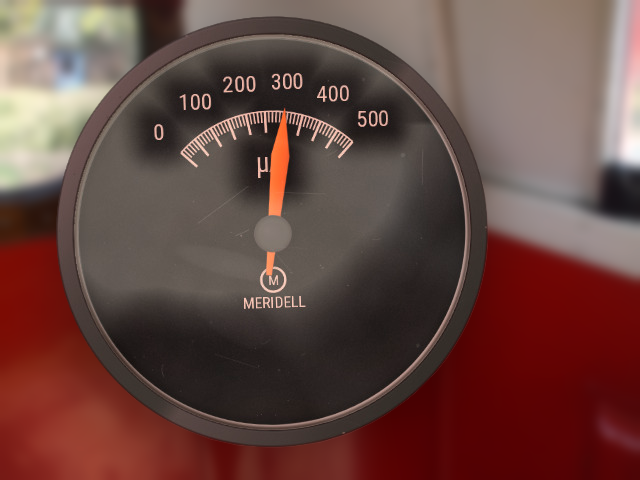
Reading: 300; µA
